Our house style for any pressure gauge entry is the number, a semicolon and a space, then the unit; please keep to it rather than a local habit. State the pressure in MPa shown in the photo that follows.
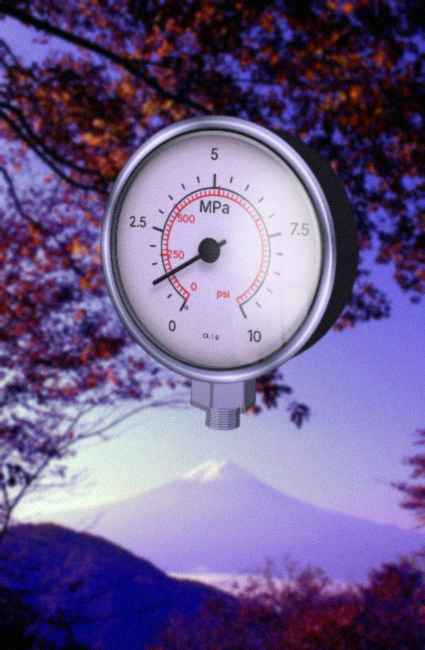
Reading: 1; MPa
